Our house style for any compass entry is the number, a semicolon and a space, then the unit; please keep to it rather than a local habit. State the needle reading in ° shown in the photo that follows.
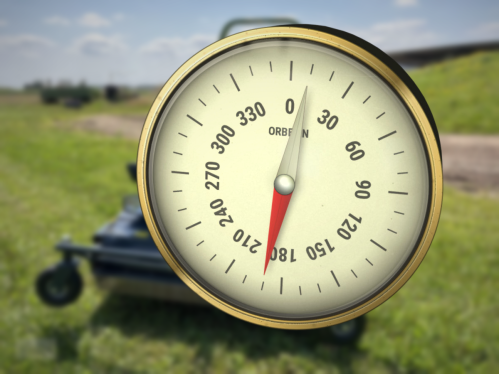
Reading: 190; °
